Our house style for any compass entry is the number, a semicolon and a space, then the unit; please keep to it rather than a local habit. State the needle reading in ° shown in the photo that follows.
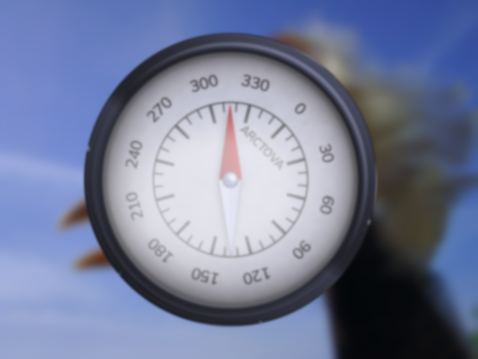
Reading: 315; °
